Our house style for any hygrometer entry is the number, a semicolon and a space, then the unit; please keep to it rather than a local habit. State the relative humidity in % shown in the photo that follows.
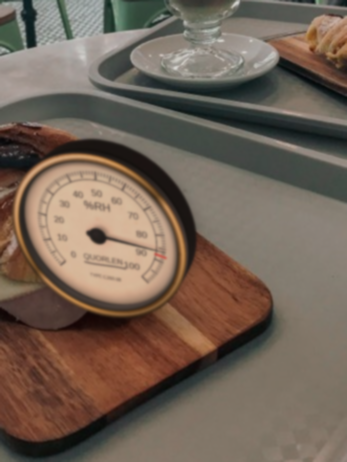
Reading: 85; %
